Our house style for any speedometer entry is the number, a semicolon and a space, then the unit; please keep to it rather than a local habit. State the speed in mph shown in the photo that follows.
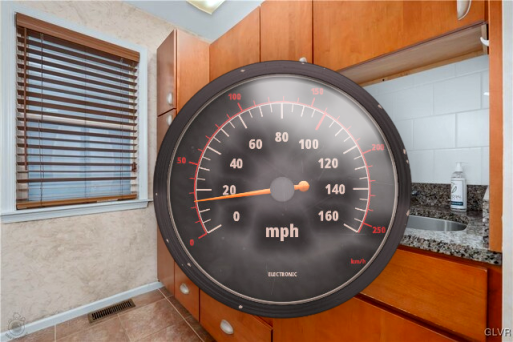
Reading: 15; mph
